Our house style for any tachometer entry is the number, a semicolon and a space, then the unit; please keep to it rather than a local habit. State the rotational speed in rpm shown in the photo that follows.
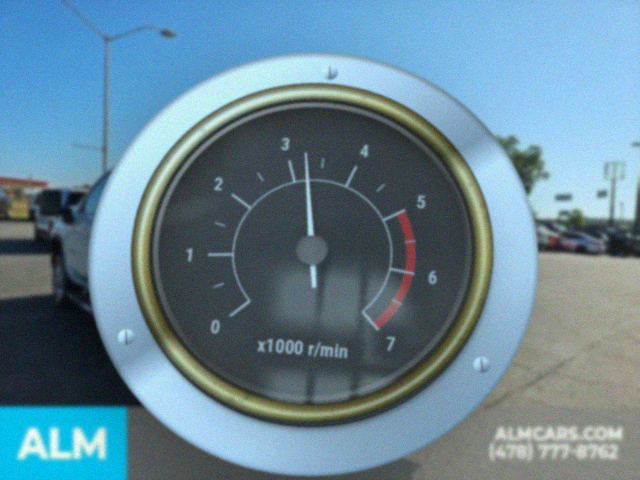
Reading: 3250; rpm
